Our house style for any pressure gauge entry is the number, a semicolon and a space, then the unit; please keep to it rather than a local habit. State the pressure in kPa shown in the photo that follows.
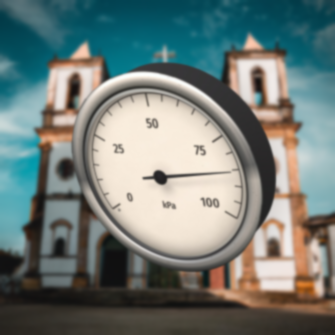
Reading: 85; kPa
